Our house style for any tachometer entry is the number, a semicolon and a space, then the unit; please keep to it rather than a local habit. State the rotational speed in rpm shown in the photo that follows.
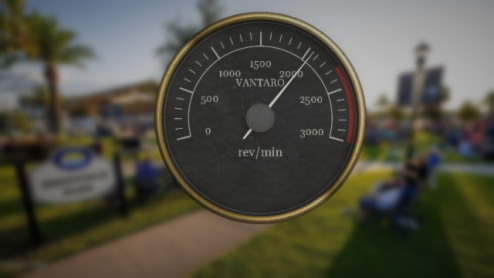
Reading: 2050; rpm
